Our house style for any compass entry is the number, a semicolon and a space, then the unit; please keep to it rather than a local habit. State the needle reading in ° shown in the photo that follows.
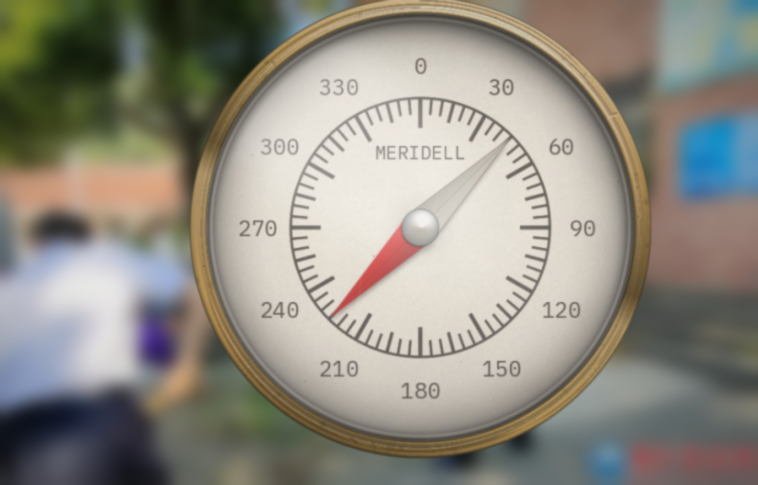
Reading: 225; °
